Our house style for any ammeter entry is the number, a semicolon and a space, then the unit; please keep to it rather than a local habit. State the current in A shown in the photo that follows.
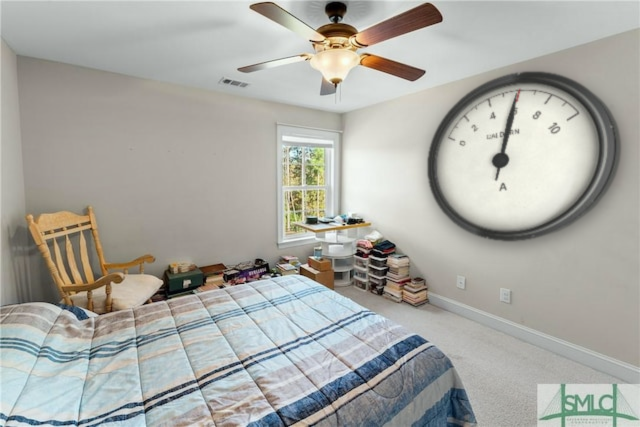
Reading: 6; A
